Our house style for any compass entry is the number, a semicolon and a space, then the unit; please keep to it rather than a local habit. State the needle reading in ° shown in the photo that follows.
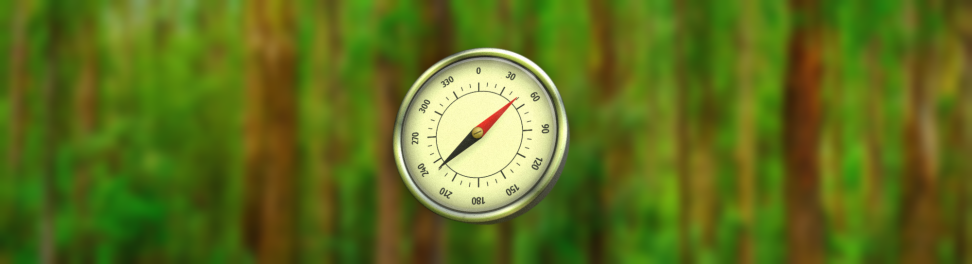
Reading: 50; °
